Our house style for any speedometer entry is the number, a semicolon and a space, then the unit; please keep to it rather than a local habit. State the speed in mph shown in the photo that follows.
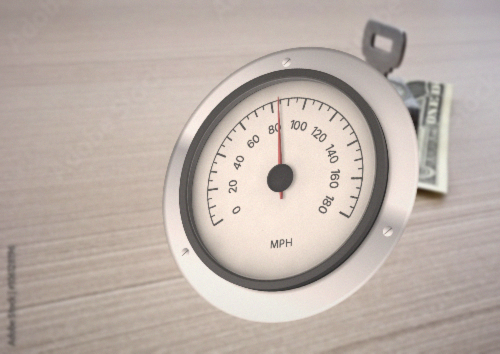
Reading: 85; mph
